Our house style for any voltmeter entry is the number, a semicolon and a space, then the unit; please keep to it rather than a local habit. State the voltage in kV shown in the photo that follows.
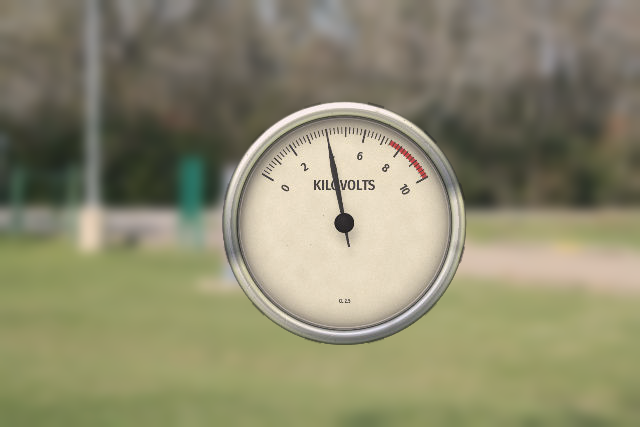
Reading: 4; kV
